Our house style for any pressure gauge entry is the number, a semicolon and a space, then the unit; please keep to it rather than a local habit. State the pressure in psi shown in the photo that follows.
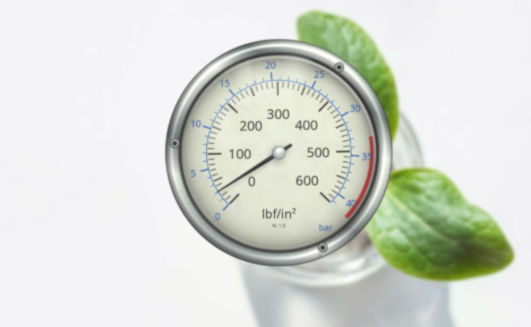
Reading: 30; psi
